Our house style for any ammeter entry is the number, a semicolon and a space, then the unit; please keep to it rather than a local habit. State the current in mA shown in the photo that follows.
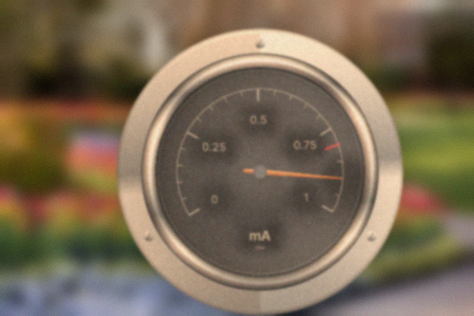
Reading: 0.9; mA
